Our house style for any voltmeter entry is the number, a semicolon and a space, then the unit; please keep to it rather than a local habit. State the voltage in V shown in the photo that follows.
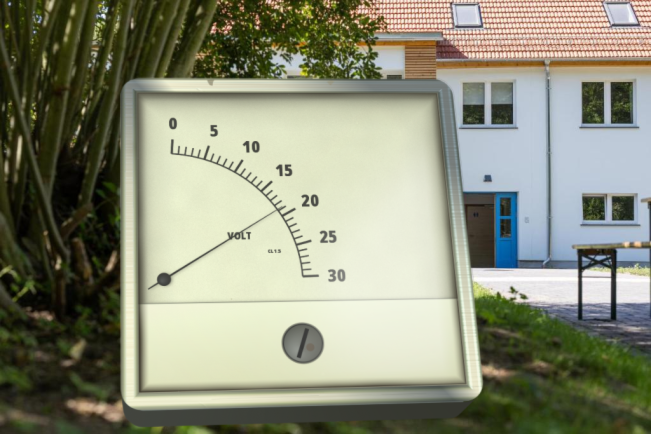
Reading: 19; V
